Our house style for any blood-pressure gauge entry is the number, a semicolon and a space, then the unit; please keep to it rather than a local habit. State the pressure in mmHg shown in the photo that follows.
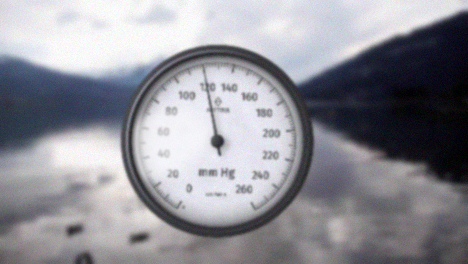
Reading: 120; mmHg
